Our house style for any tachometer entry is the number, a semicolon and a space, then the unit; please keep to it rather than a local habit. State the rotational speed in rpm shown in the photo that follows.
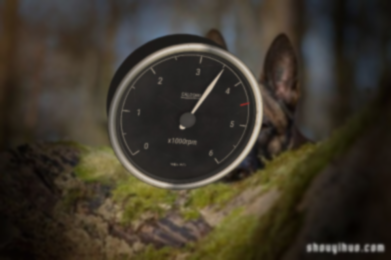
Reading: 3500; rpm
